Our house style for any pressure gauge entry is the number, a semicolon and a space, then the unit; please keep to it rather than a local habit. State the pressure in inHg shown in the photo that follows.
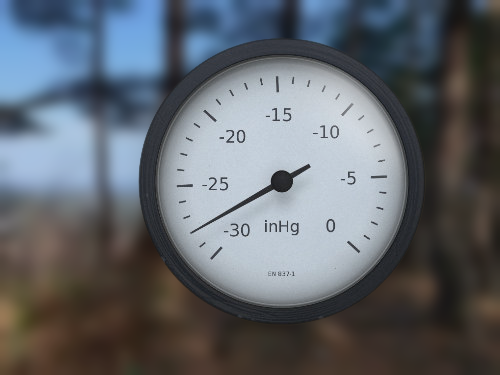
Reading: -28; inHg
